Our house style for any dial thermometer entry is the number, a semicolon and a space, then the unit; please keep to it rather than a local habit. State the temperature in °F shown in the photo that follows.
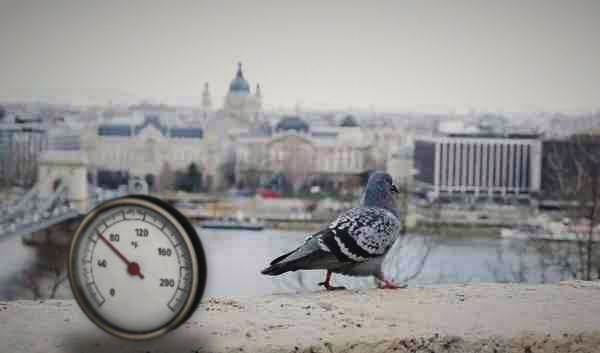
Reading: 70; °F
